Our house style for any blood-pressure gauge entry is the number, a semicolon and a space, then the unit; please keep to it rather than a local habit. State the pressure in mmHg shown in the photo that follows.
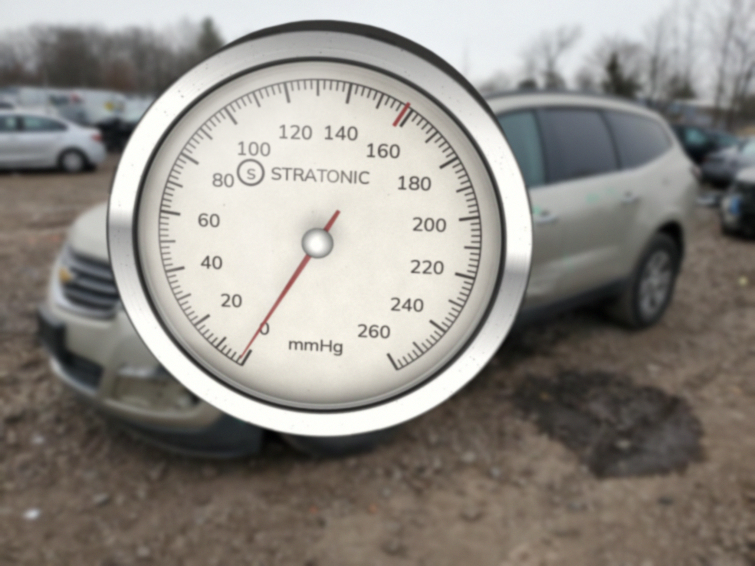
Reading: 2; mmHg
